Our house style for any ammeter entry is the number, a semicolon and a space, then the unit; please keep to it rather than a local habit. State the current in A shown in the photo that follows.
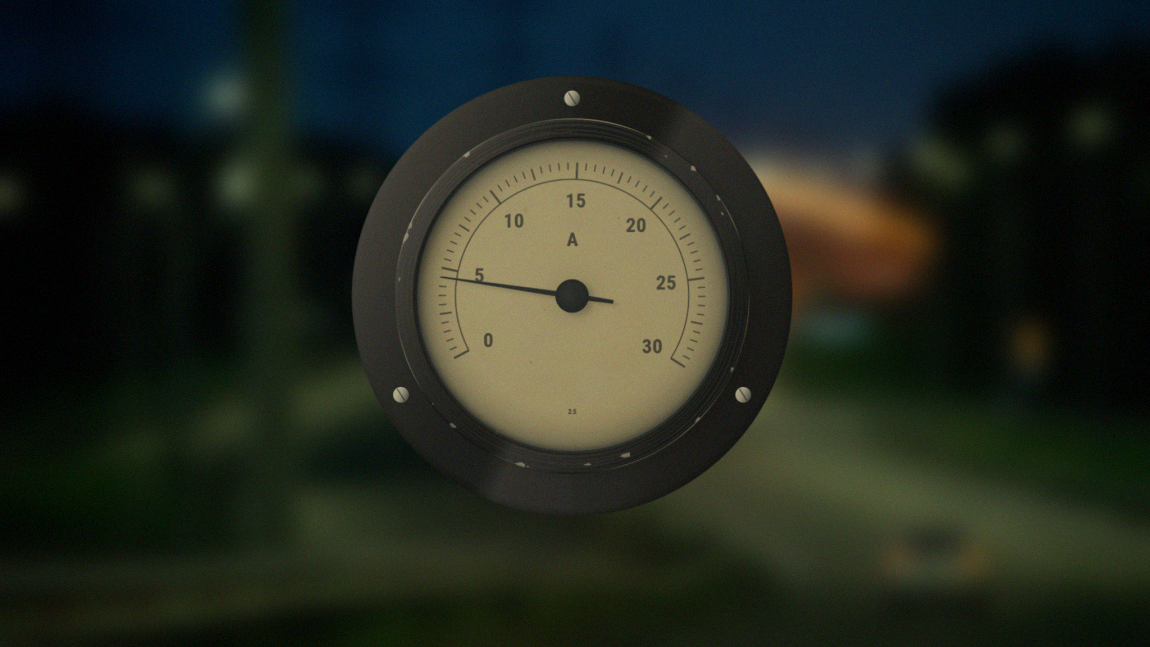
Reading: 4.5; A
